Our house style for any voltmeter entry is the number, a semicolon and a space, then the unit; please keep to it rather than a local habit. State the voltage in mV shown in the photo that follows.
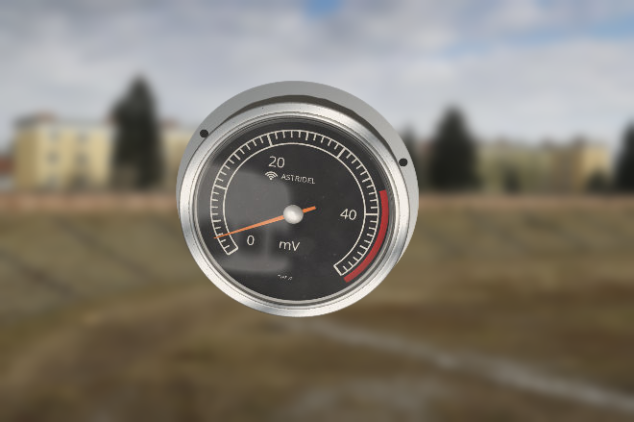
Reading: 3; mV
